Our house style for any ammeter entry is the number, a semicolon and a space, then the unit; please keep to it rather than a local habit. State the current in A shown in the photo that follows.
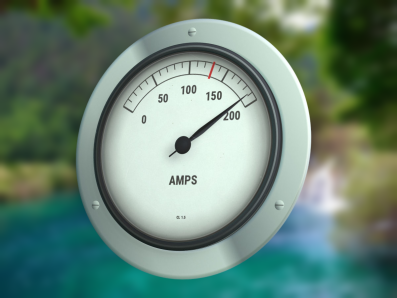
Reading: 190; A
